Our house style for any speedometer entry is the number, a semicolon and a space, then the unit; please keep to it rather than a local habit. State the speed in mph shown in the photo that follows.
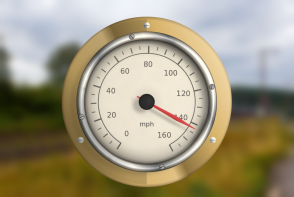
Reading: 142.5; mph
